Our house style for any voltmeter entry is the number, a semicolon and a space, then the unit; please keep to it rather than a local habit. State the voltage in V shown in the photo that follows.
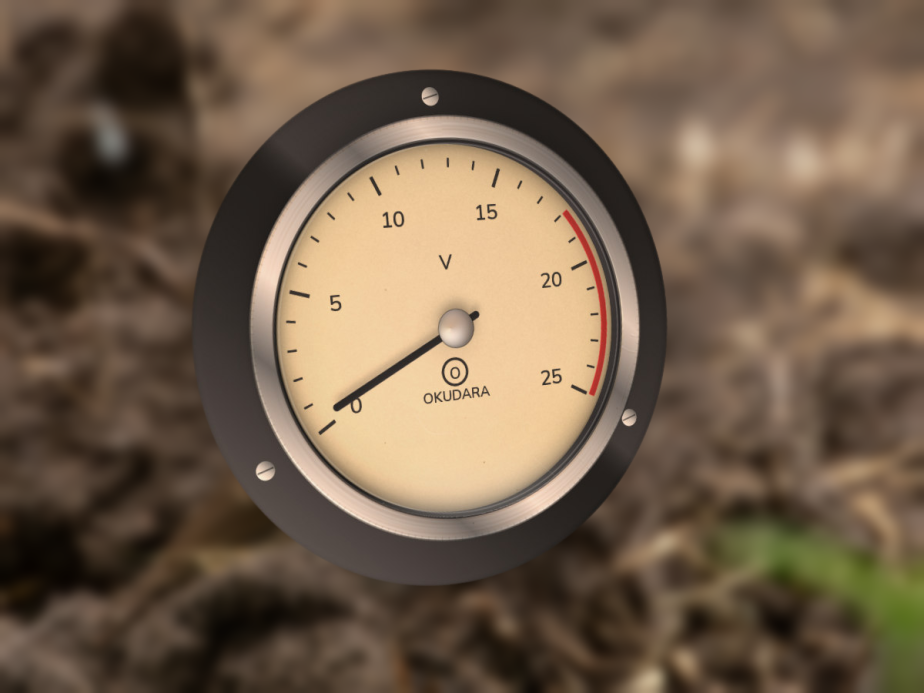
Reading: 0.5; V
